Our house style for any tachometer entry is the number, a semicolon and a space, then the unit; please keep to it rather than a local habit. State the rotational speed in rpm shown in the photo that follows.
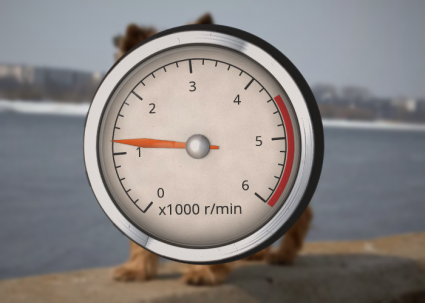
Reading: 1200; rpm
